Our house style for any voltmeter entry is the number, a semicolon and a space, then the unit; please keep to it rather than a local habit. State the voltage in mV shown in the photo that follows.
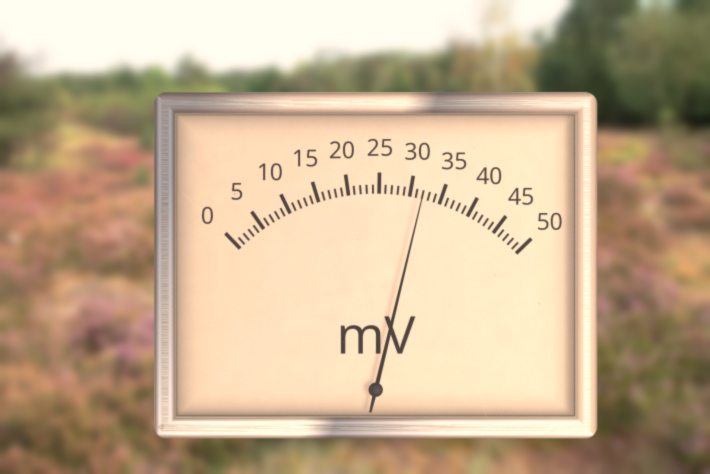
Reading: 32; mV
